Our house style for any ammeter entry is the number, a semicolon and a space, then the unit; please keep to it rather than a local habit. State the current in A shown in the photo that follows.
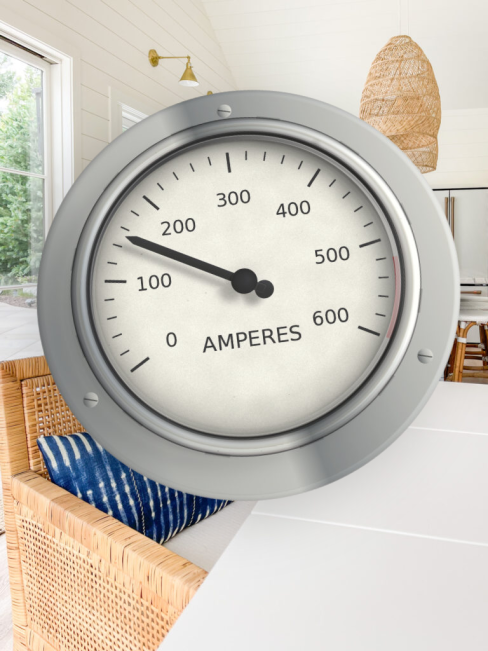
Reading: 150; A
